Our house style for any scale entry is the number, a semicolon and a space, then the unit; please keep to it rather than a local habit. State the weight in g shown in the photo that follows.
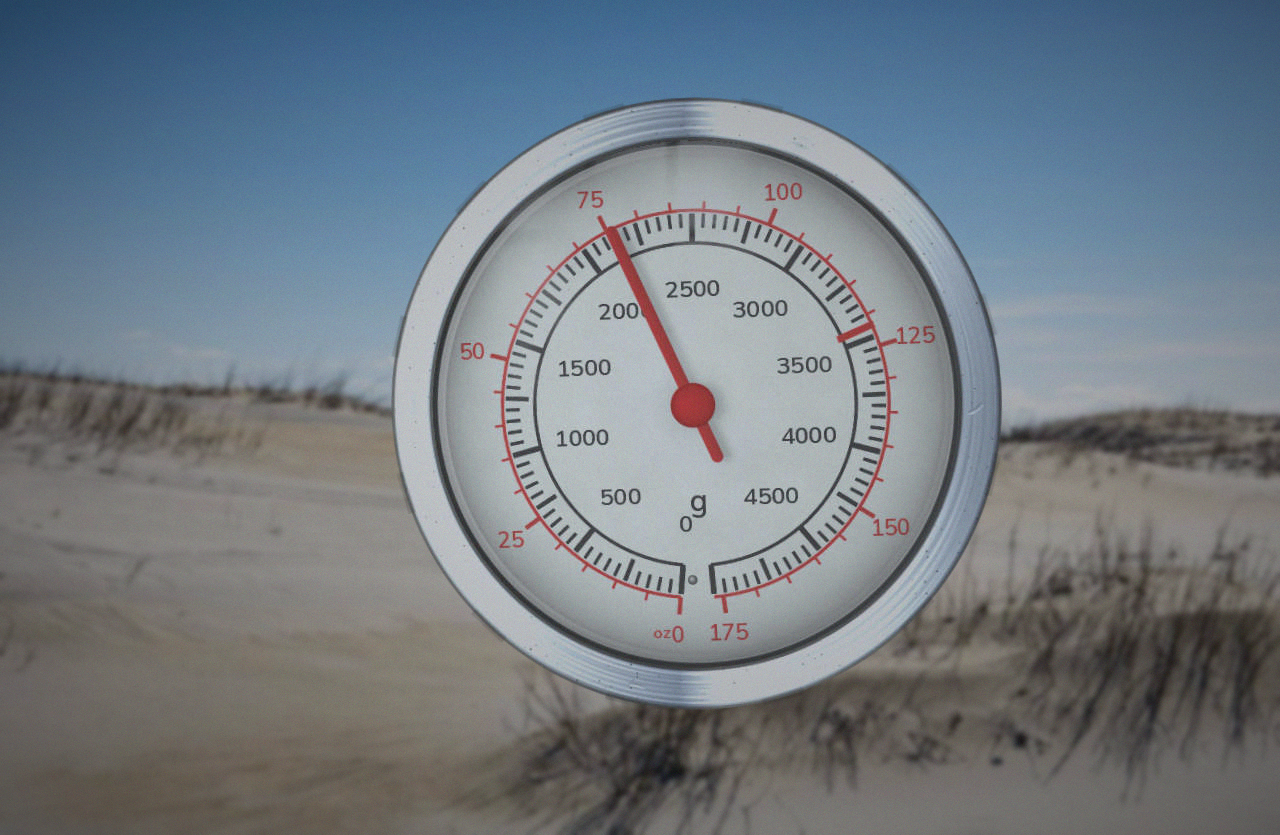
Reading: 2150; g
